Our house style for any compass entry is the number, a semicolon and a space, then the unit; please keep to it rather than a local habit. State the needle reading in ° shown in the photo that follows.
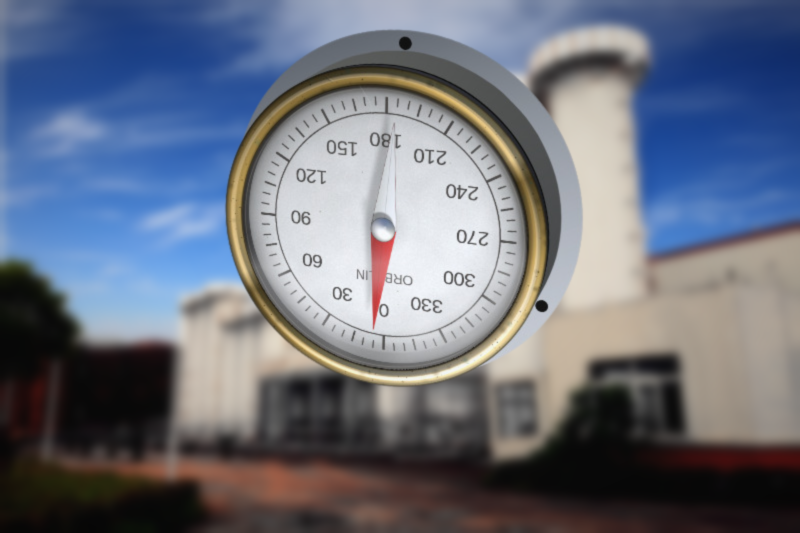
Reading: 5; °
